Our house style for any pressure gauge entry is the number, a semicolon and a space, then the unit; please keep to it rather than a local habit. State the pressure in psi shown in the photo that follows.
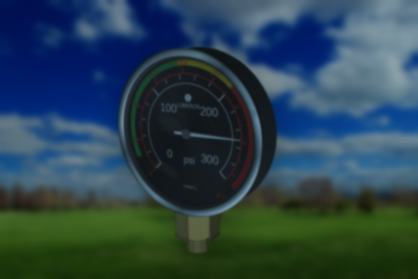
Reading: 250; psi
